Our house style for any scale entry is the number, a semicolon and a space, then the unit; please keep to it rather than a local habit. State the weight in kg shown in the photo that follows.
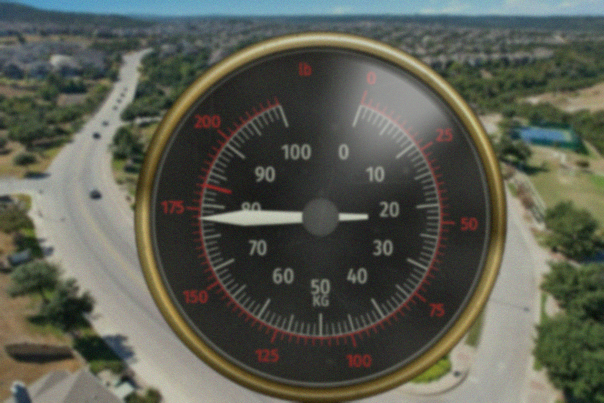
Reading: 78; kg
